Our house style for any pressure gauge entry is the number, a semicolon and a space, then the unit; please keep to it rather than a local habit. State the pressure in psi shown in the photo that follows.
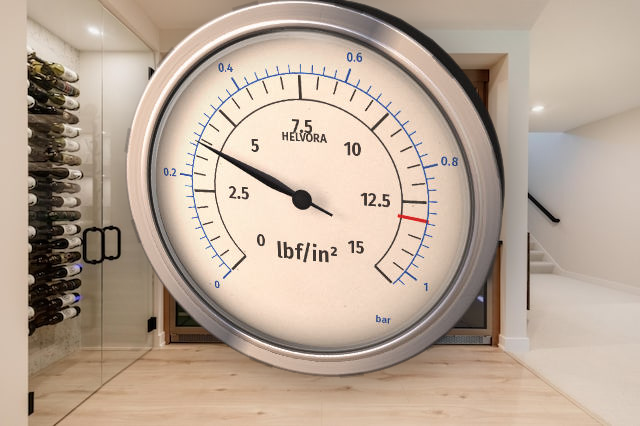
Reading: 4; psi
